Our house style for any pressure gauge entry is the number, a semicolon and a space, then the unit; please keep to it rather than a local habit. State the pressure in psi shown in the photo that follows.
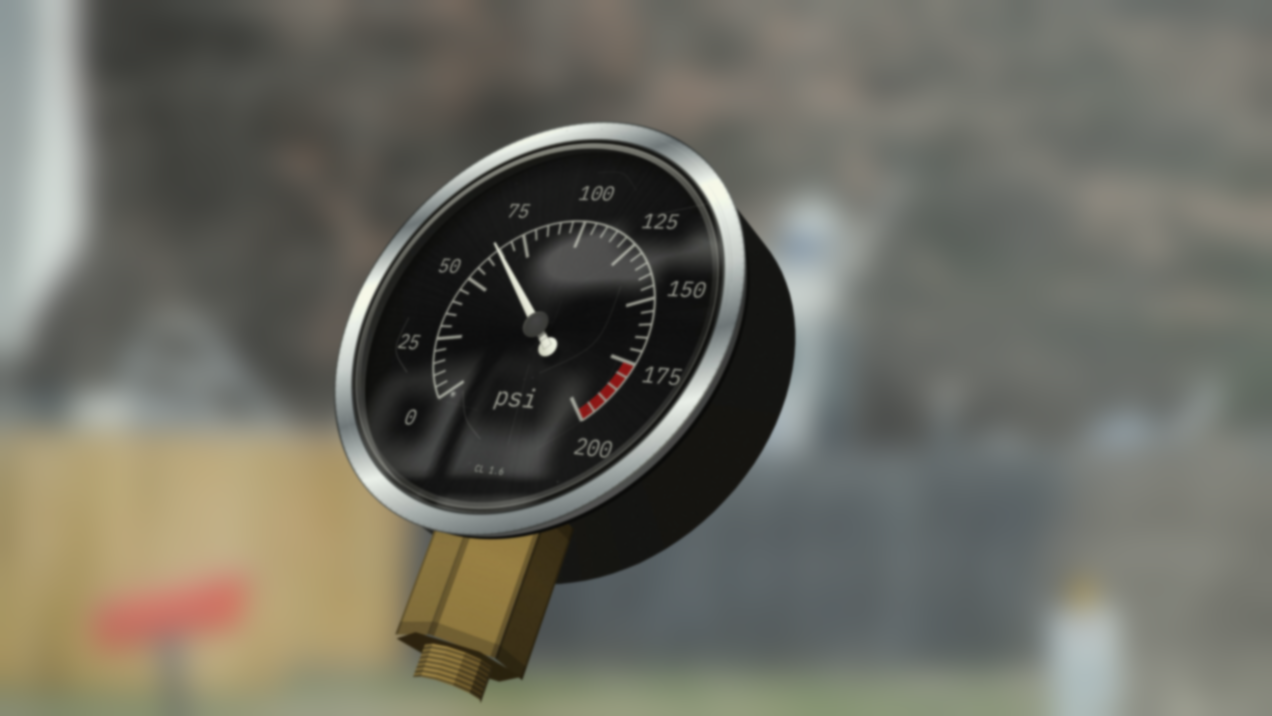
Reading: 65; psi
